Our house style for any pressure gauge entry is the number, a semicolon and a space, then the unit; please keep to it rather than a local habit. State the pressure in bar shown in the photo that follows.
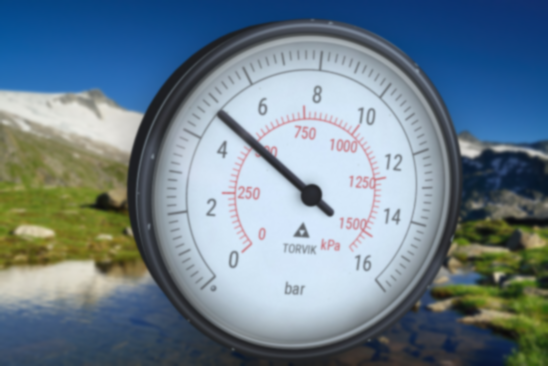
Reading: 4.8; bar
